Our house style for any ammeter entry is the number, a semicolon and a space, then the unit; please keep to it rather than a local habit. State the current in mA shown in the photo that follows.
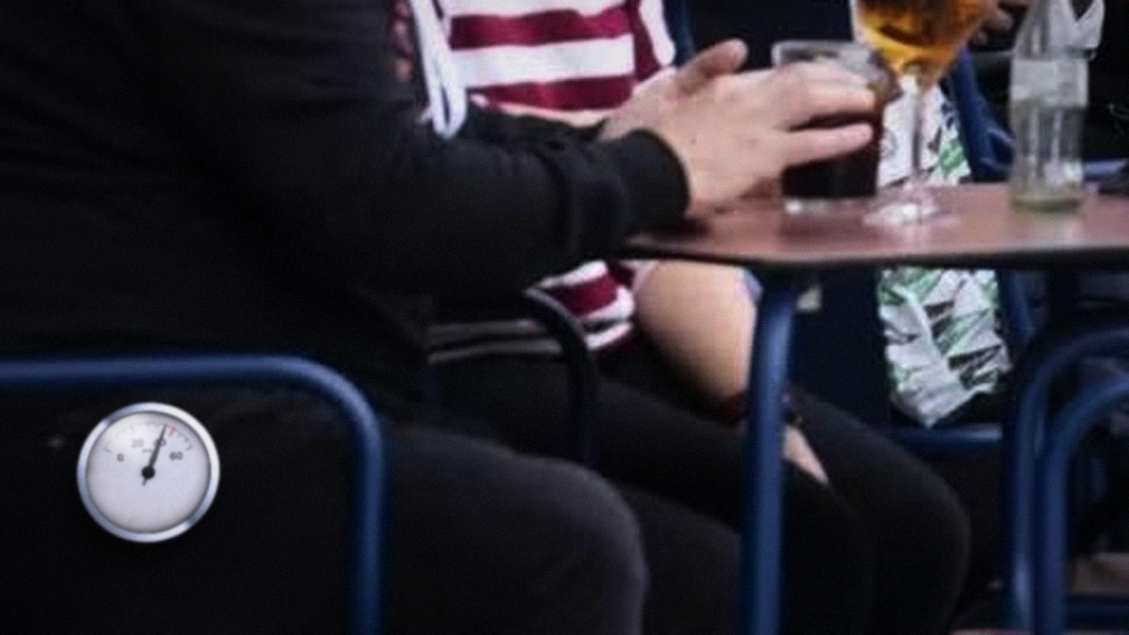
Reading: 40; mA
